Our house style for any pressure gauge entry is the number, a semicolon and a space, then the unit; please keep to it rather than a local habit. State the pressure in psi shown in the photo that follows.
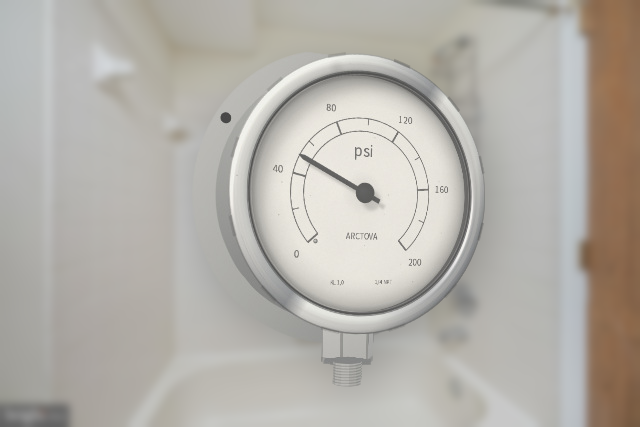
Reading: 50; psi
